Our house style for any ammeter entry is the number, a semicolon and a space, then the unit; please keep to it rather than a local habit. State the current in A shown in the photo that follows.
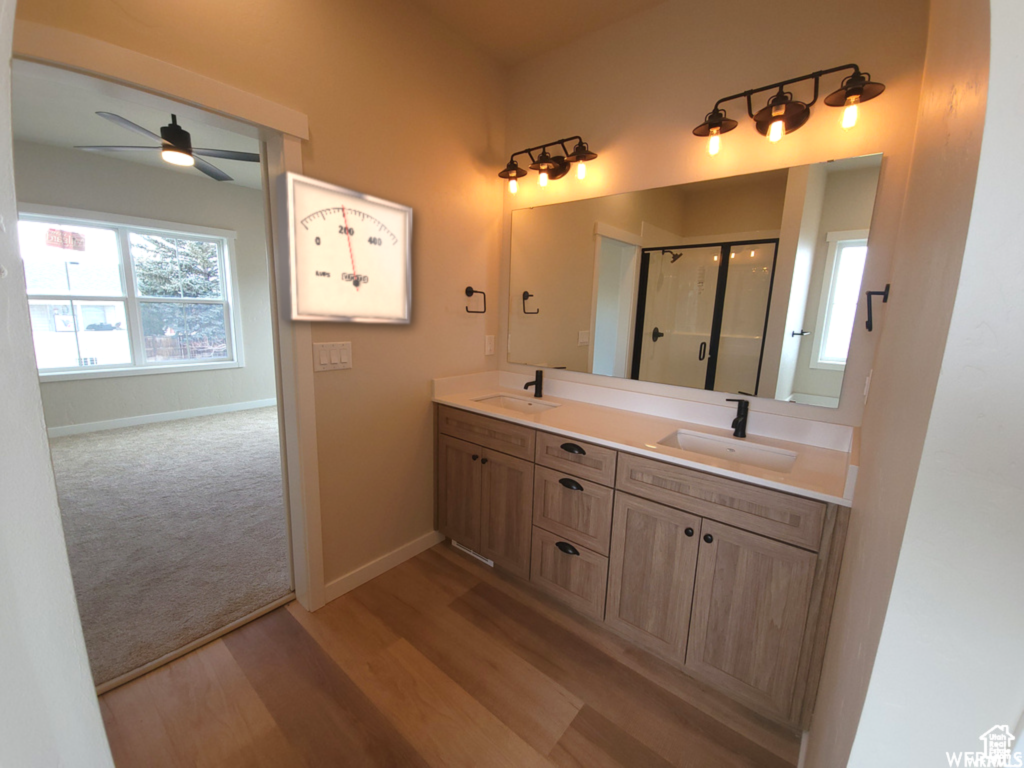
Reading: 200; A
